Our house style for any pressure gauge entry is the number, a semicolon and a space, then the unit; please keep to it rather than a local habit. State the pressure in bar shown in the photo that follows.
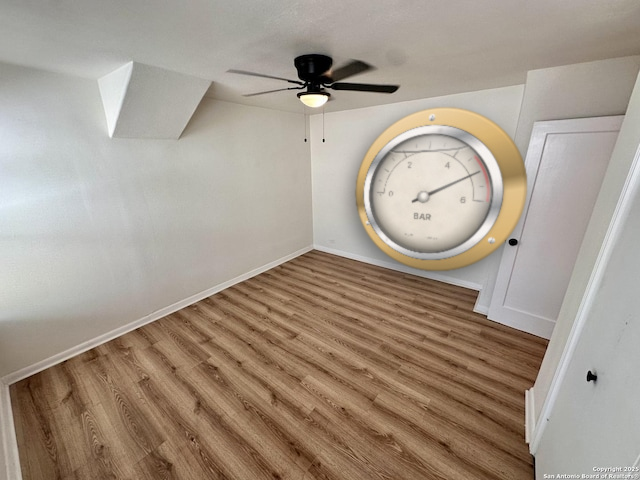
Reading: 5; bar
